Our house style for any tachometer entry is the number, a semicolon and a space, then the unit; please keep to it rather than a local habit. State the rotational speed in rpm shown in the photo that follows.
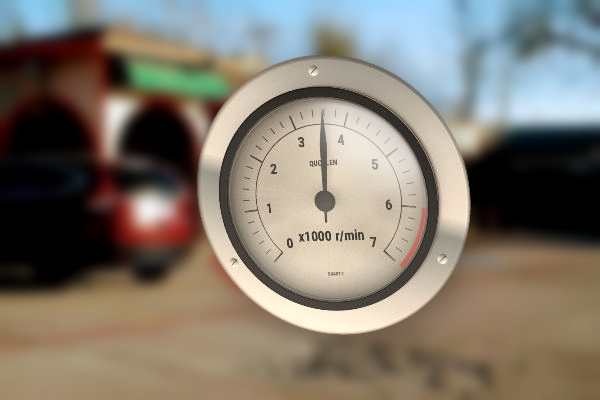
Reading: 3600; rpm
